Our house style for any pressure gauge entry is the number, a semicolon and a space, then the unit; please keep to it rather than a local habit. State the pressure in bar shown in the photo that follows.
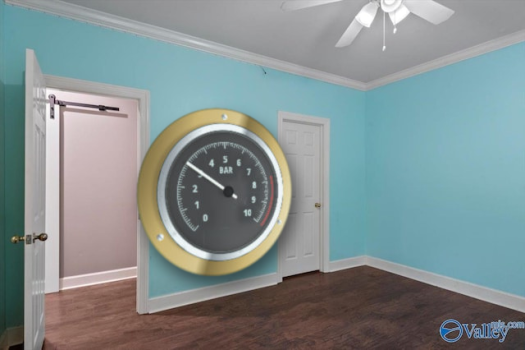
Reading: 3; bar
